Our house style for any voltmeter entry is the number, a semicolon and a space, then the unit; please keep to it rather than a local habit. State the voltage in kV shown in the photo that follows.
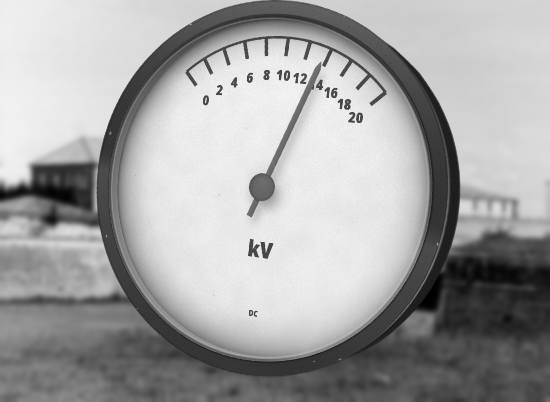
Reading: 14; kV
